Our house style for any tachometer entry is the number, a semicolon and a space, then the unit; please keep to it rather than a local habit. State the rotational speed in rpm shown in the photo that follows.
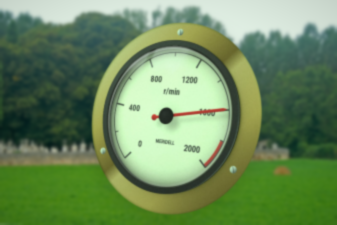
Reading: 1600; rpm
